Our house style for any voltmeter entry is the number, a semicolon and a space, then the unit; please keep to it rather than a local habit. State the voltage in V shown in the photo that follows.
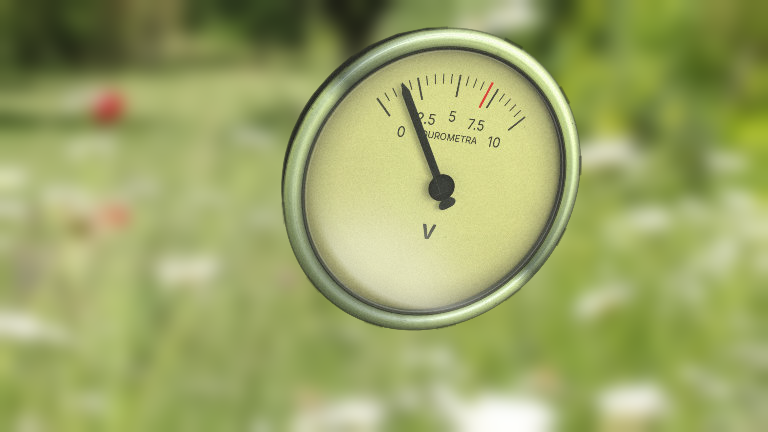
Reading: 1.5; V
